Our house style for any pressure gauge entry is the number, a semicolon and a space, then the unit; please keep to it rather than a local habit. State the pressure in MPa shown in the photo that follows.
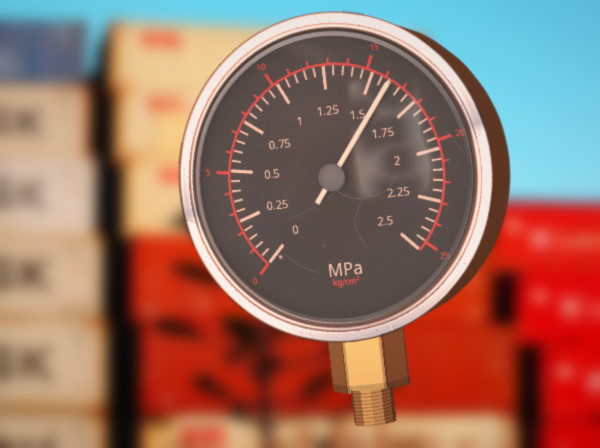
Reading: 1.6; MPa
